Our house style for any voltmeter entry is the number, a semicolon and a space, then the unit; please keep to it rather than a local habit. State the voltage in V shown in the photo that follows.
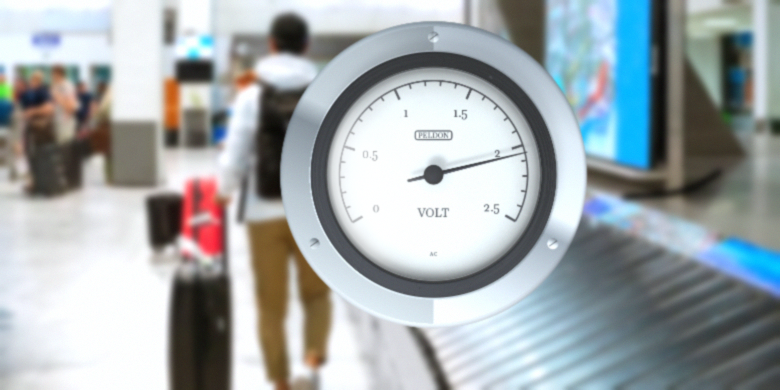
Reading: 2.05; V
